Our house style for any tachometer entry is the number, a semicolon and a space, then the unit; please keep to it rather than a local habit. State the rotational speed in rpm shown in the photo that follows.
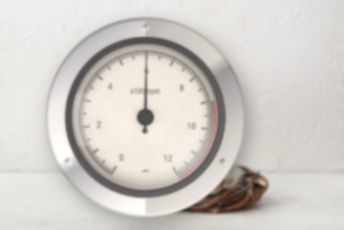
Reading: 6000; rpm
